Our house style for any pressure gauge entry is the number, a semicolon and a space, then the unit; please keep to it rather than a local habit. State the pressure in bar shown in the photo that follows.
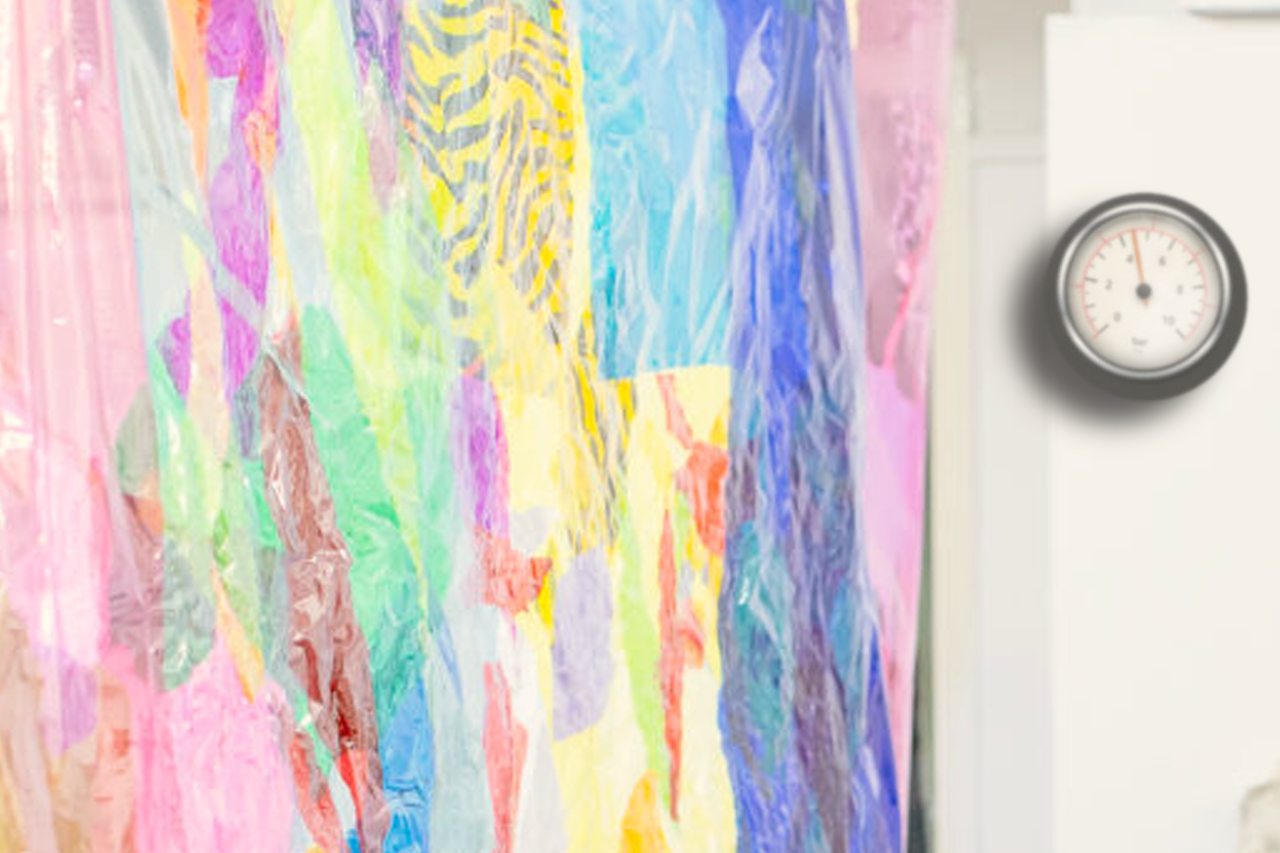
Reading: 4.5; bar
